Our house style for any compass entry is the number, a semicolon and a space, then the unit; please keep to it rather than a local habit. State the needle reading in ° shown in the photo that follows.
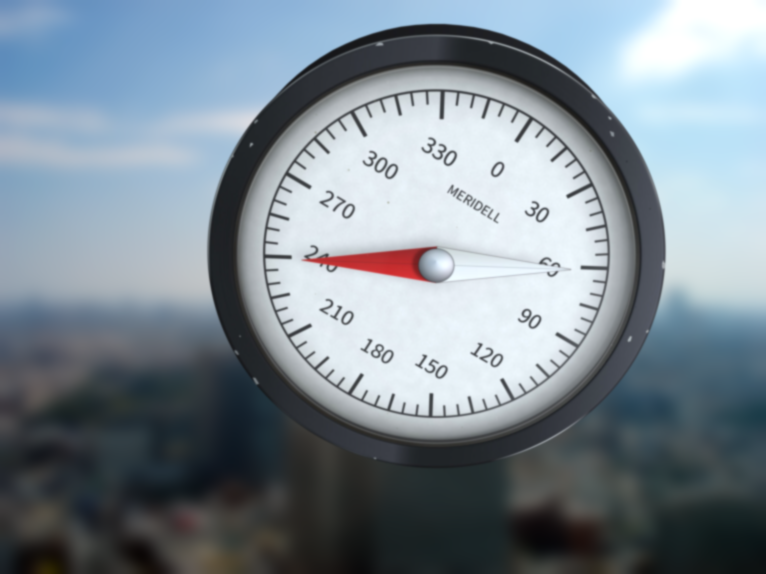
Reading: 240; °
